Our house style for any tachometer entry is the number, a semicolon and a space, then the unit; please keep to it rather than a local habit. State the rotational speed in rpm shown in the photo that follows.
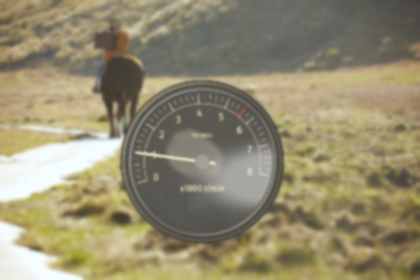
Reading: 1000; rpm
